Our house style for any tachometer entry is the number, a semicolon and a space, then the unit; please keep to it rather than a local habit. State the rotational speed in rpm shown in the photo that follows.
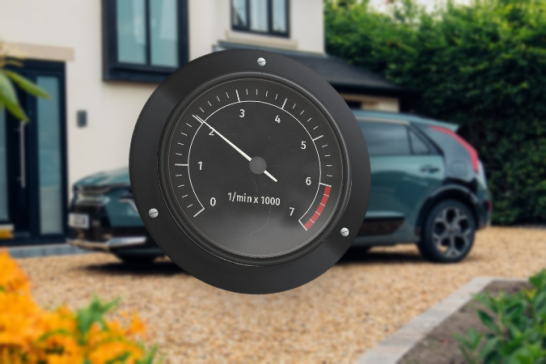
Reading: 2000; rpm
